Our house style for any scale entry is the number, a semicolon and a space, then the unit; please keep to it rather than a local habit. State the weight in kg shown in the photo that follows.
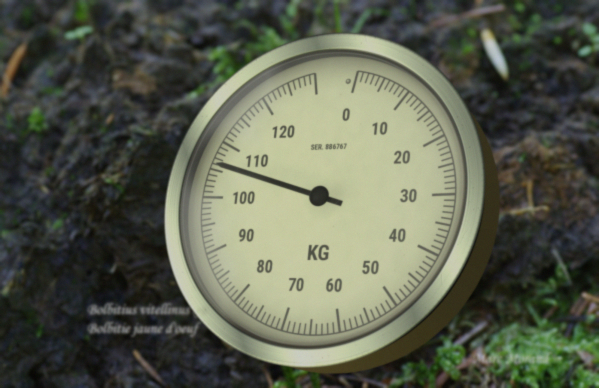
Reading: 106; kg
